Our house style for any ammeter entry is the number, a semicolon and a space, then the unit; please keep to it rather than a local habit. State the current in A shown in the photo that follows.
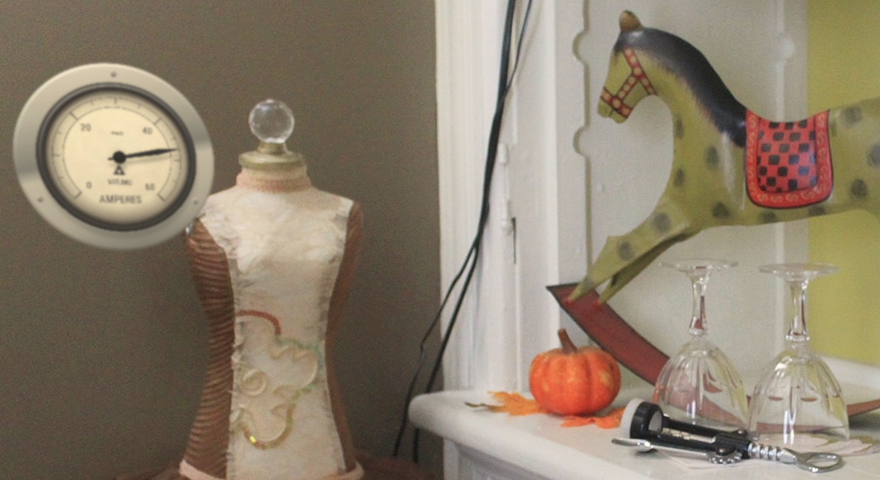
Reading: 47.5; A
